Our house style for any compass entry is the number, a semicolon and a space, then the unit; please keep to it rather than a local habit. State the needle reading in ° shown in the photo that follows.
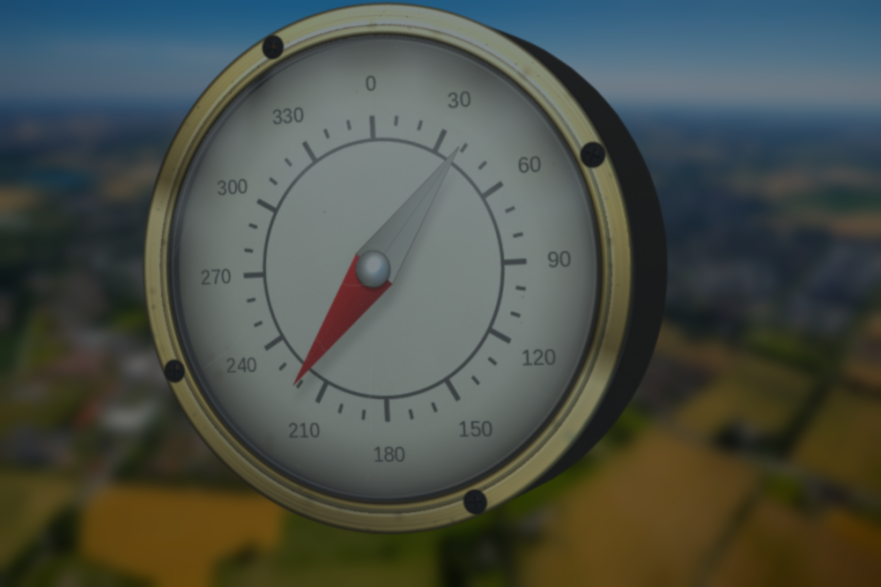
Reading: 220; °
